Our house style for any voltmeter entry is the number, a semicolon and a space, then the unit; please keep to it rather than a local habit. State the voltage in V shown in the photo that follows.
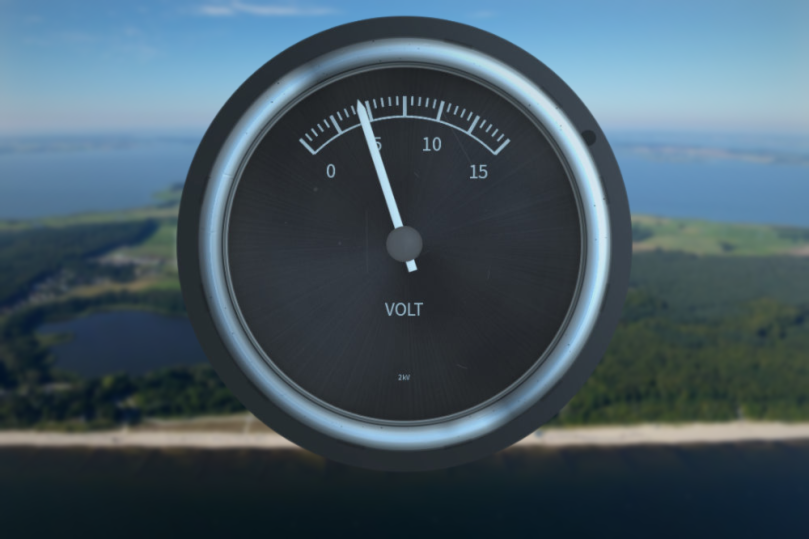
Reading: 4.5; V
